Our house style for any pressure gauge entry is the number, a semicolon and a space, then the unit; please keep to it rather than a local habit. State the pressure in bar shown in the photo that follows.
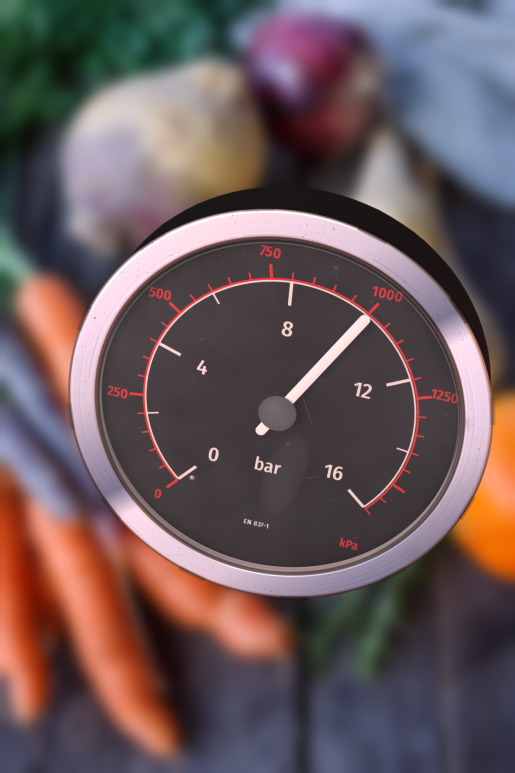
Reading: 10; bar
